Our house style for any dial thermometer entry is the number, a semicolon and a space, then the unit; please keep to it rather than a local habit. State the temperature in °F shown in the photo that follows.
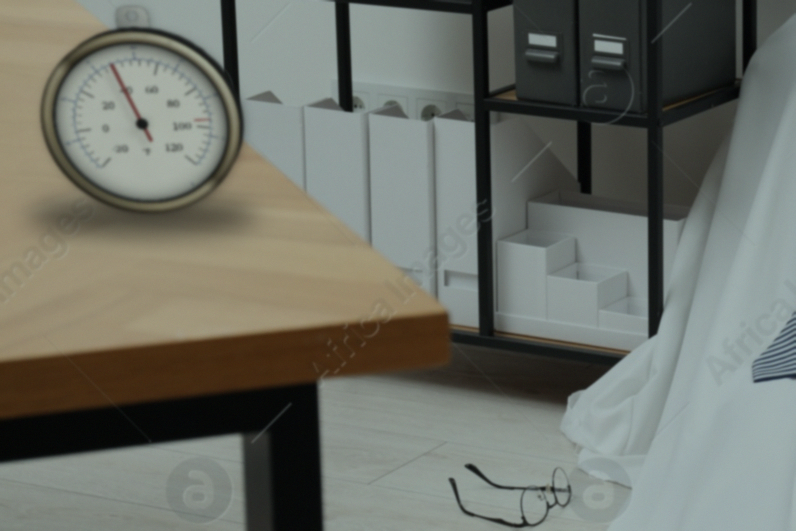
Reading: 40; °F
